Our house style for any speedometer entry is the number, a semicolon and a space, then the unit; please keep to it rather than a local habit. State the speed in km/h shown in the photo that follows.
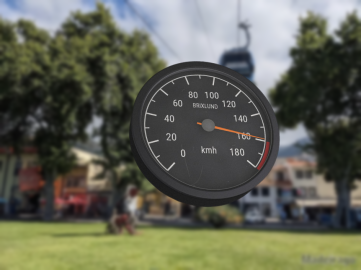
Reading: 160; km/h
